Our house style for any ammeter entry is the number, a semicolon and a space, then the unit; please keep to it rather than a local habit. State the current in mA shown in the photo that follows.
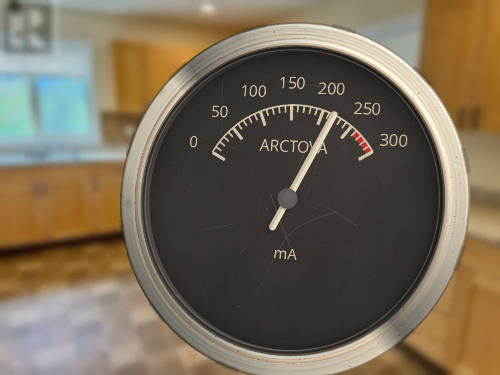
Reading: 220; mA
